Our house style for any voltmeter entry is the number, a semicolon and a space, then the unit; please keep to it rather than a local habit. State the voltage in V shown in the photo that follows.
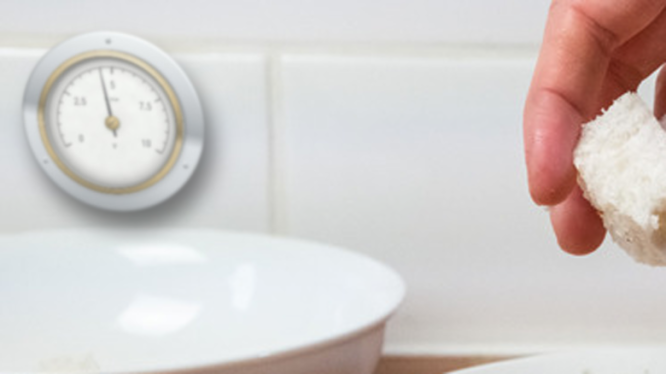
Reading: 4.5; V
